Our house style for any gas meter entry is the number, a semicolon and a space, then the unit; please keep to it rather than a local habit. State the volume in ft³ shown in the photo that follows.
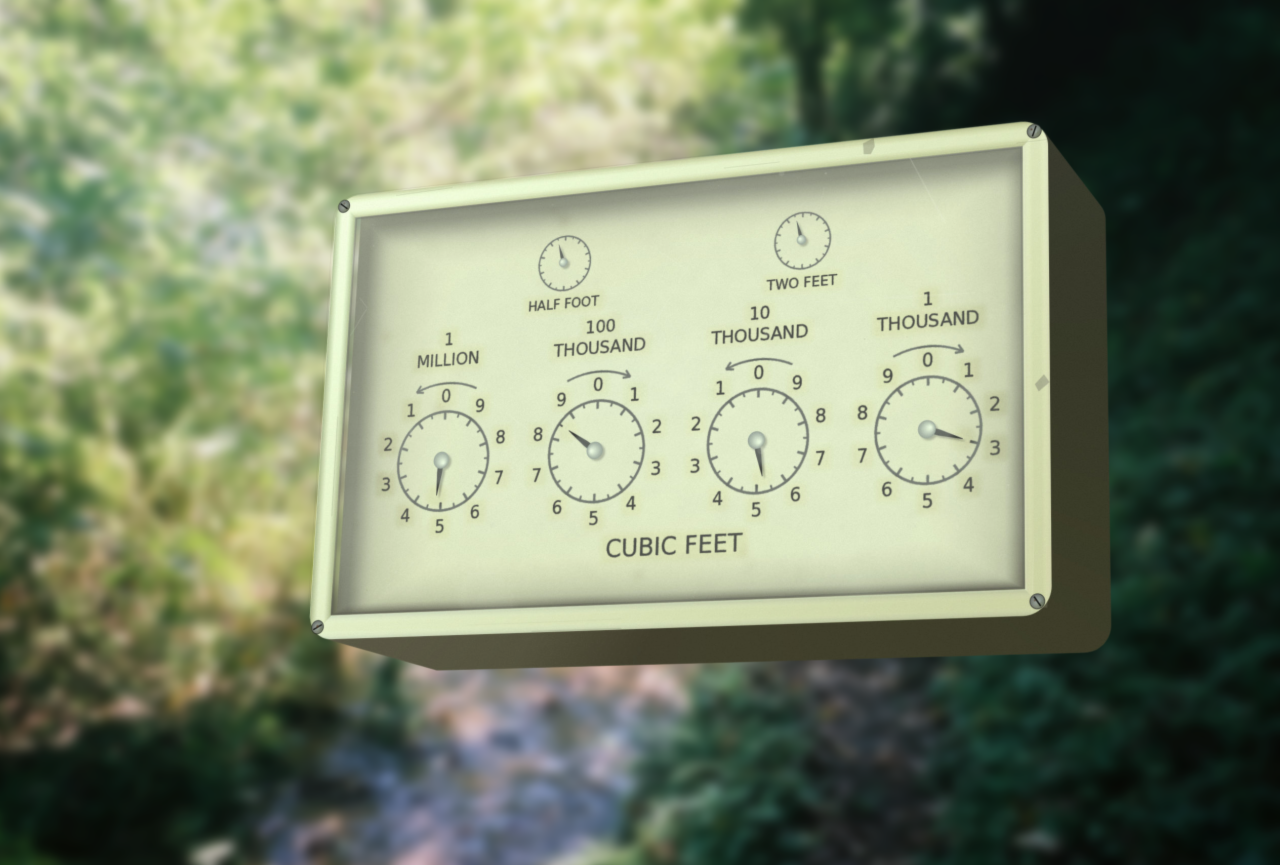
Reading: 485300; ft³
